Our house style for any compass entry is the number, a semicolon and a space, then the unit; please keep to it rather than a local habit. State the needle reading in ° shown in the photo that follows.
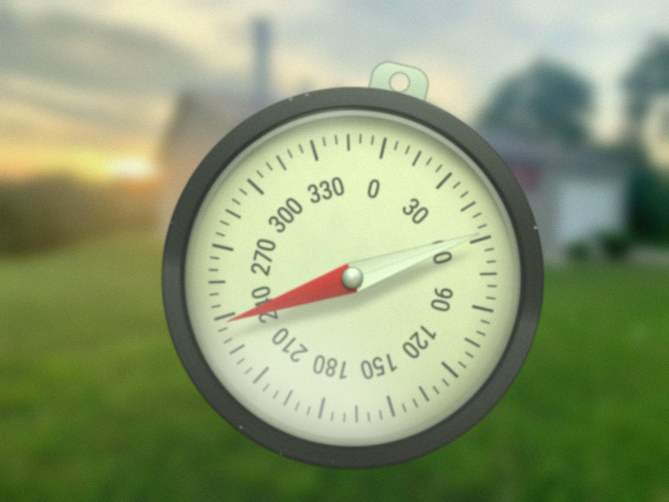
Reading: 237.5; °
